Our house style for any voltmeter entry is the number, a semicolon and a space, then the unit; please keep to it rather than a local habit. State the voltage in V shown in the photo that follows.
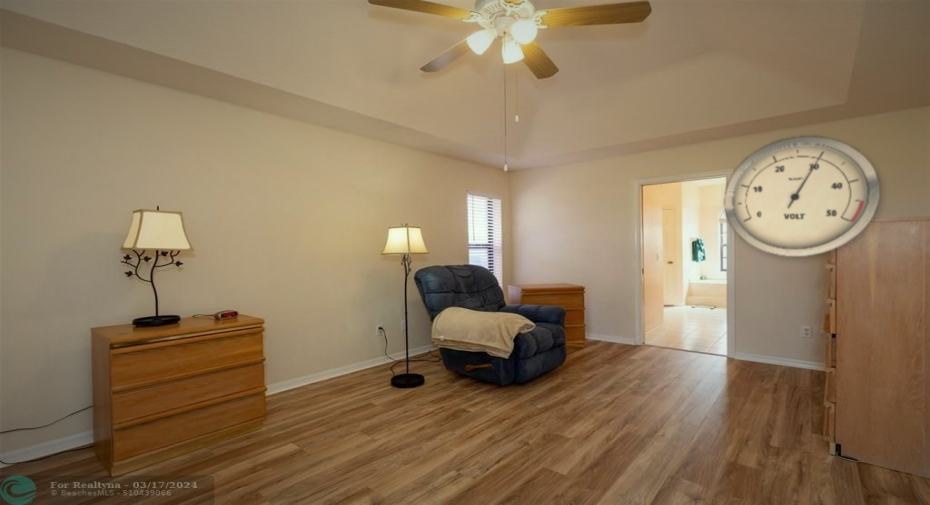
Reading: 30; V
